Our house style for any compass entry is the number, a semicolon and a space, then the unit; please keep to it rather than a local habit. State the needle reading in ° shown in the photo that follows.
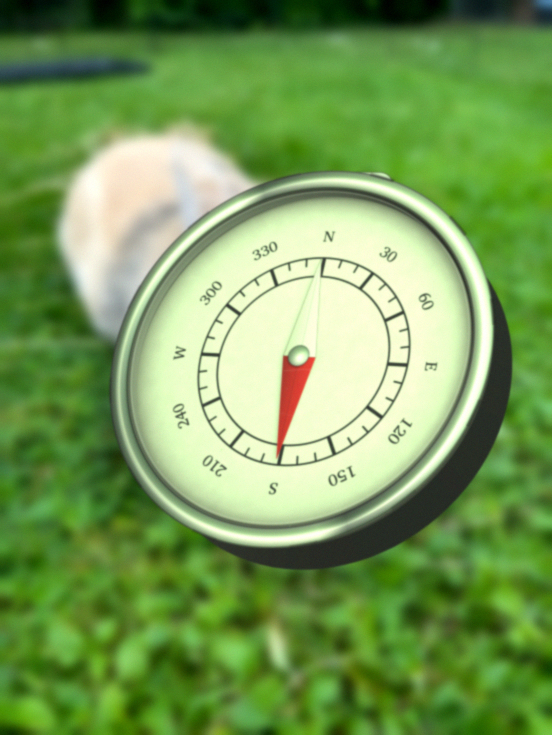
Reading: 180; °
